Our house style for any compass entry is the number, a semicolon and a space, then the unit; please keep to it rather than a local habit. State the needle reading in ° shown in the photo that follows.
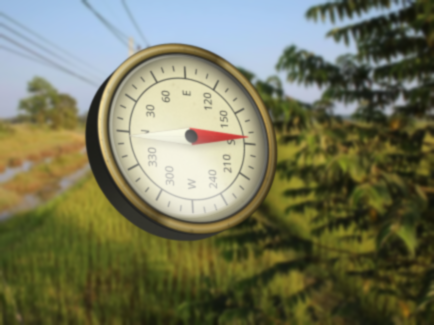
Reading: 175; °
